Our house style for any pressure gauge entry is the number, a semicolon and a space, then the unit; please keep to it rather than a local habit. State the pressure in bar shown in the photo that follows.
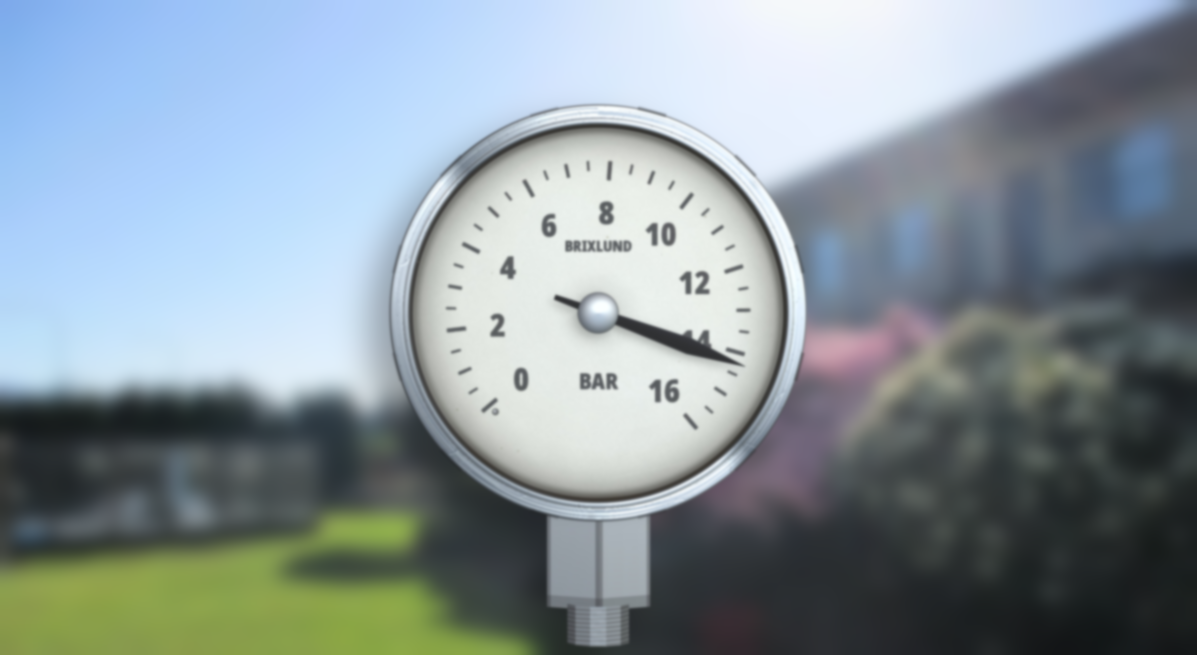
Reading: 14.25; bar
